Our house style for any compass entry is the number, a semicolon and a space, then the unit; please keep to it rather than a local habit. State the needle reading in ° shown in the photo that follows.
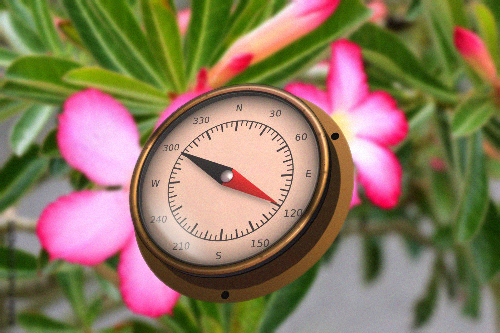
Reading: 120; °
